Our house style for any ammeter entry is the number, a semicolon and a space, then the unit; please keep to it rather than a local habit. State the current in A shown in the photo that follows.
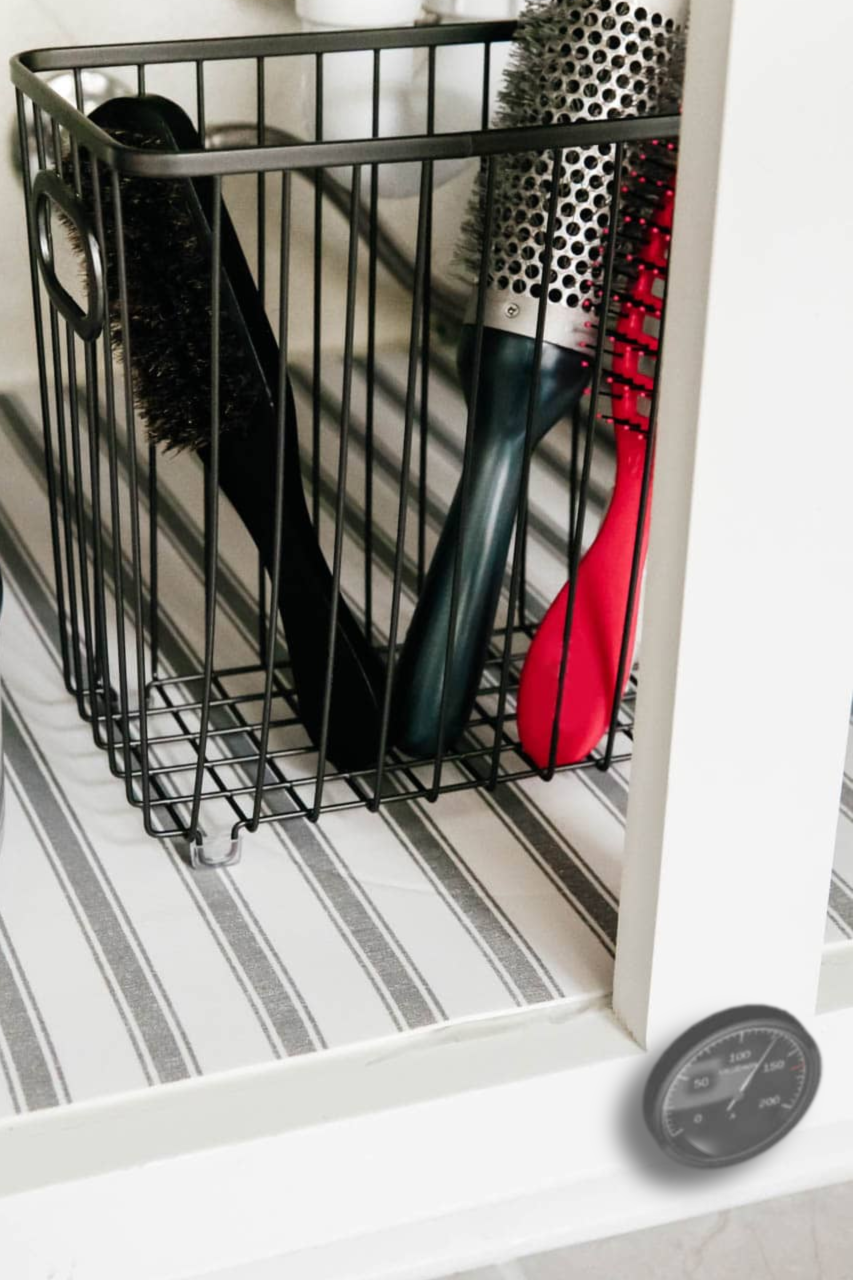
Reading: 125; A
